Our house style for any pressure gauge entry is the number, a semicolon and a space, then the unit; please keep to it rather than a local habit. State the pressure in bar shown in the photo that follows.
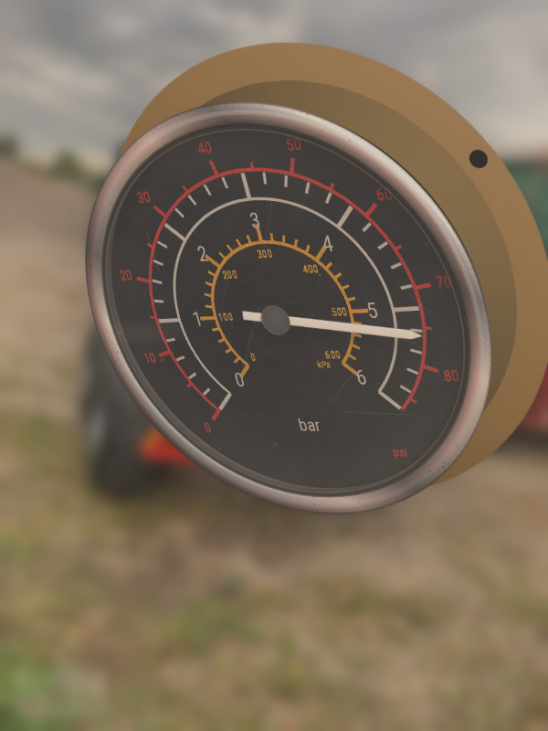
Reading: 5.2; bar
